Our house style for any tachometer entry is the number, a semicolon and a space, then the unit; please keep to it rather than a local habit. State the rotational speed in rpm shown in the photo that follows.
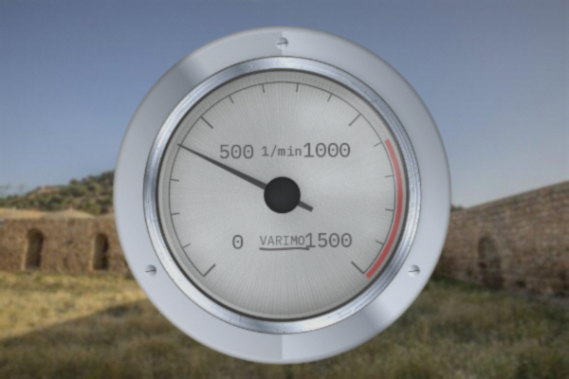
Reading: 400; rpm
